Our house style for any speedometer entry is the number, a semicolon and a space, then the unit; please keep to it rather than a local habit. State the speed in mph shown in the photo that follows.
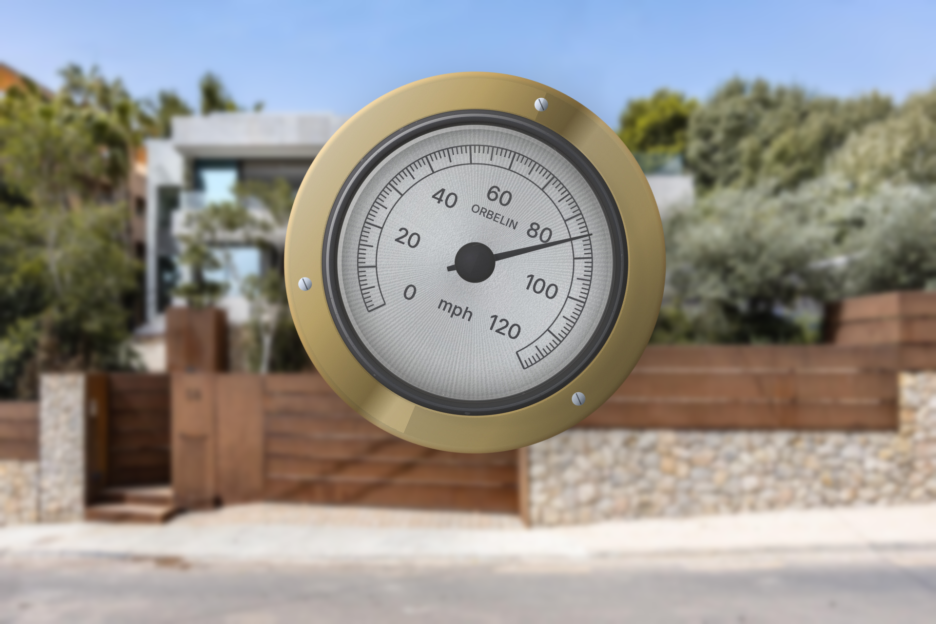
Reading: 85; mph
